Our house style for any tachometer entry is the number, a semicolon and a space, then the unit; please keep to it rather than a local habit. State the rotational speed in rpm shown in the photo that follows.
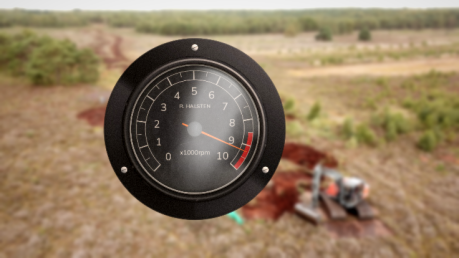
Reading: 9250; rpm
